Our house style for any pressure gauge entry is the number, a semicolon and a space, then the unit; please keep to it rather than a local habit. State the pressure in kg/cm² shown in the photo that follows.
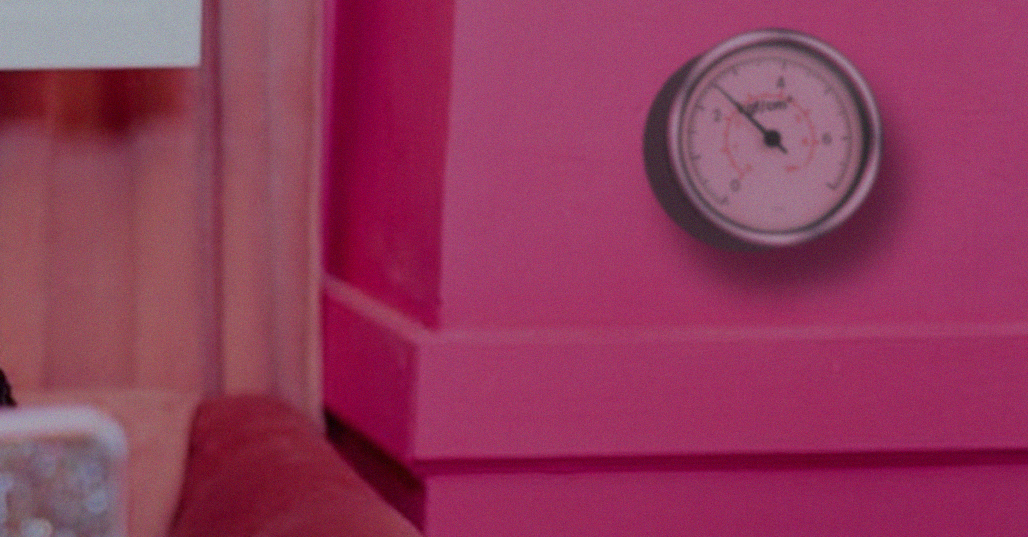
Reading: 2.5; kg/cm²
